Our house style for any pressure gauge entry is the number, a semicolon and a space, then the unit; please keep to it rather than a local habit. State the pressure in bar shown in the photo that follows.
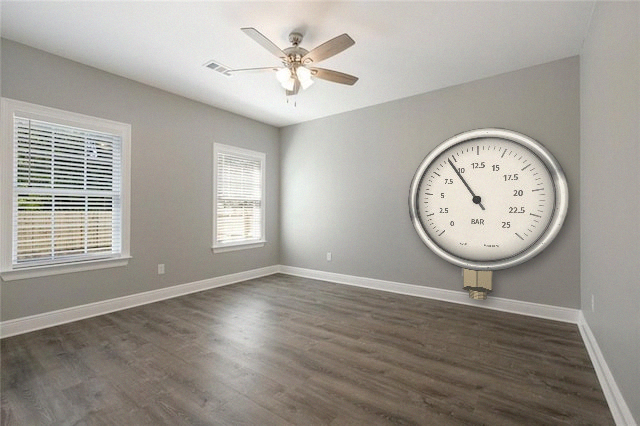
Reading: 9.5; bar
